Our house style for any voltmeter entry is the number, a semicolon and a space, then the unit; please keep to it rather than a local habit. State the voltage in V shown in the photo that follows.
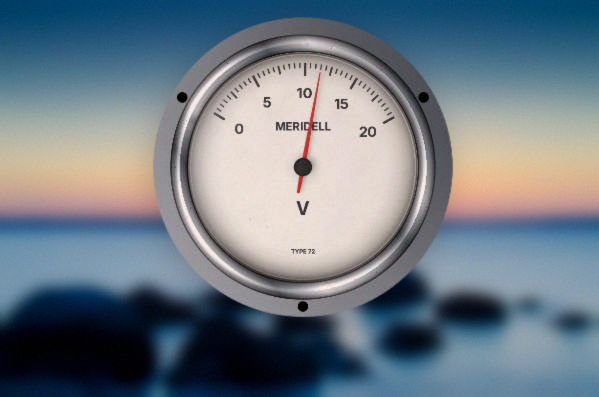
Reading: 11.5; V
